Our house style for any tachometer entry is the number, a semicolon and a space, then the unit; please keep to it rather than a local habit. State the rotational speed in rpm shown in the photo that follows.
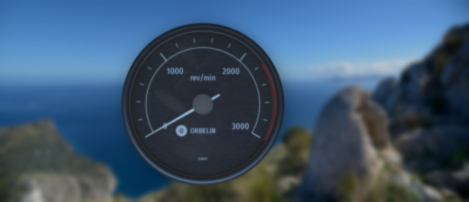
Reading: 0; rpm
